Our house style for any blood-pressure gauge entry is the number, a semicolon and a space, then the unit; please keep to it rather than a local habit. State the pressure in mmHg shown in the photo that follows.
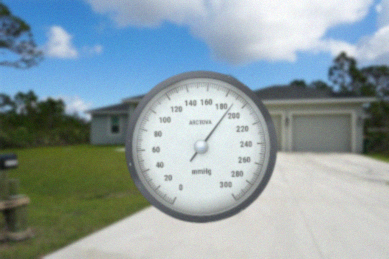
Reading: 190; mmHg
